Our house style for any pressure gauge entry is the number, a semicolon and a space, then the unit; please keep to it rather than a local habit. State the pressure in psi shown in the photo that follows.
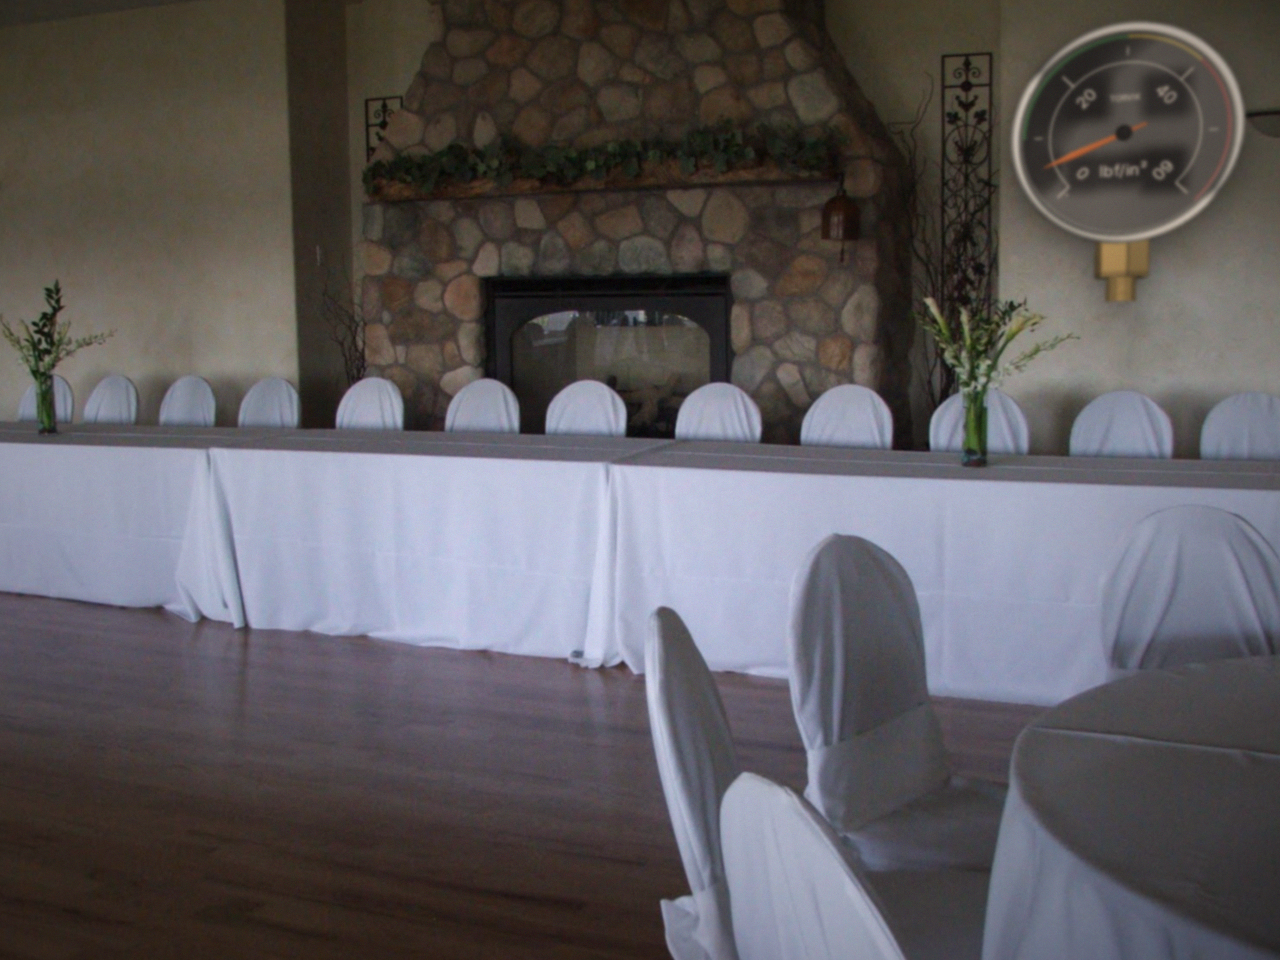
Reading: 5; psi
